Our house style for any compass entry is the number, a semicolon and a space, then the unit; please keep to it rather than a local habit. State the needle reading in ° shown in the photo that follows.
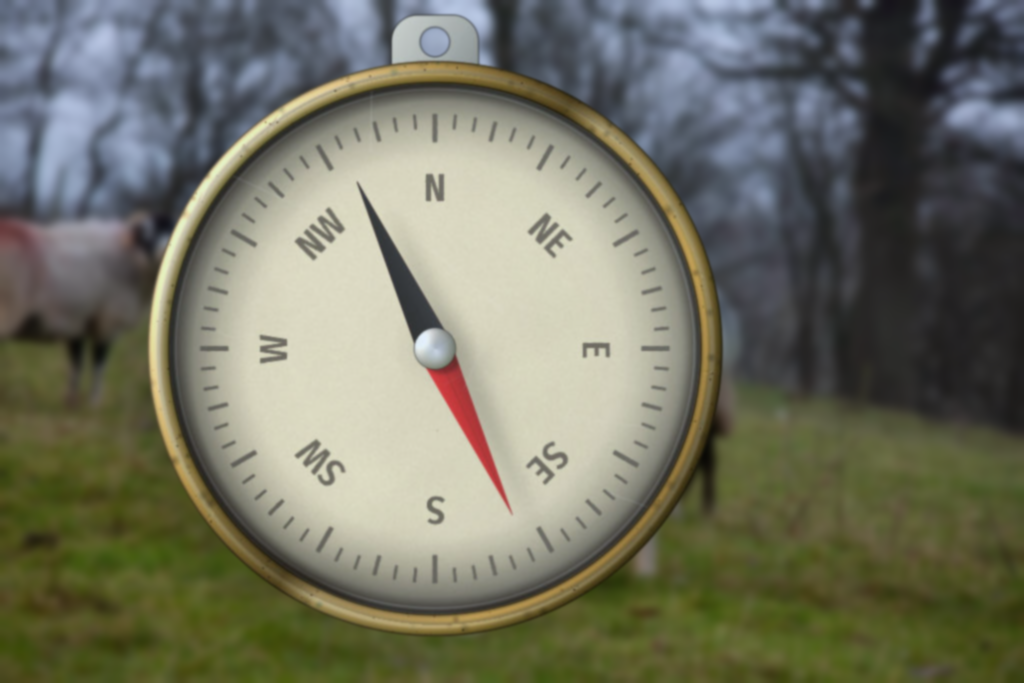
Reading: 155; °
